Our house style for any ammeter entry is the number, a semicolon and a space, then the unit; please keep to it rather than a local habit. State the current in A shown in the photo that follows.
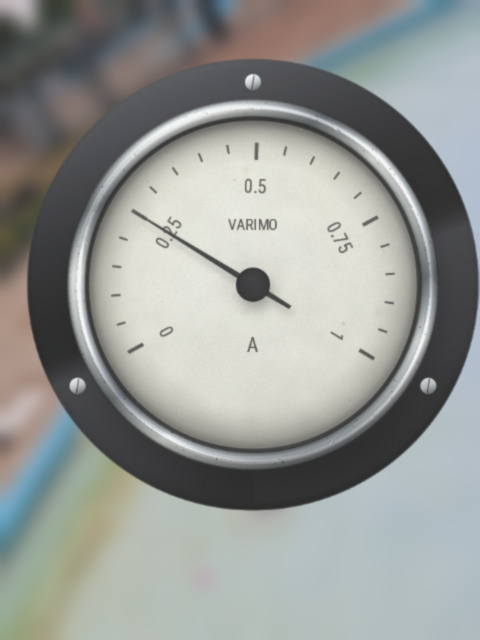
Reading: 0.25; A
